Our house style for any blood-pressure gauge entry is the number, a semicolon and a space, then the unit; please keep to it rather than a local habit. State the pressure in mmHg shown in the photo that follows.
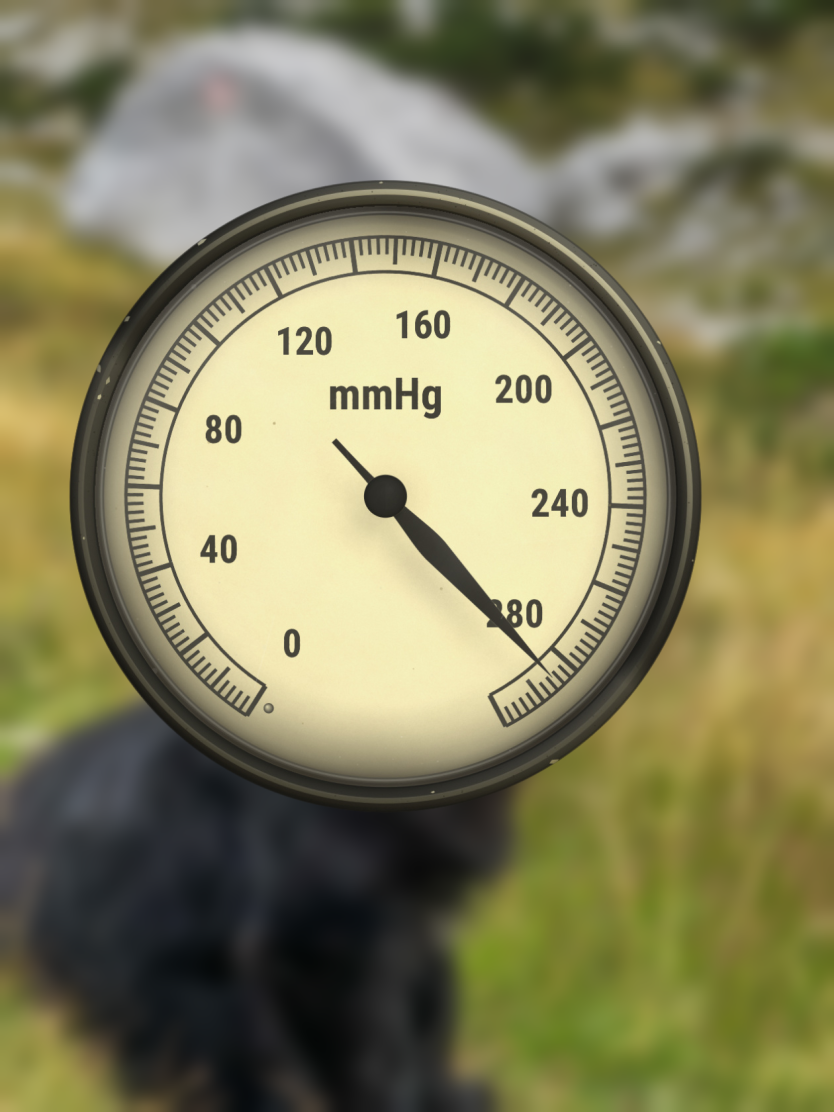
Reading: 285; mmHg
